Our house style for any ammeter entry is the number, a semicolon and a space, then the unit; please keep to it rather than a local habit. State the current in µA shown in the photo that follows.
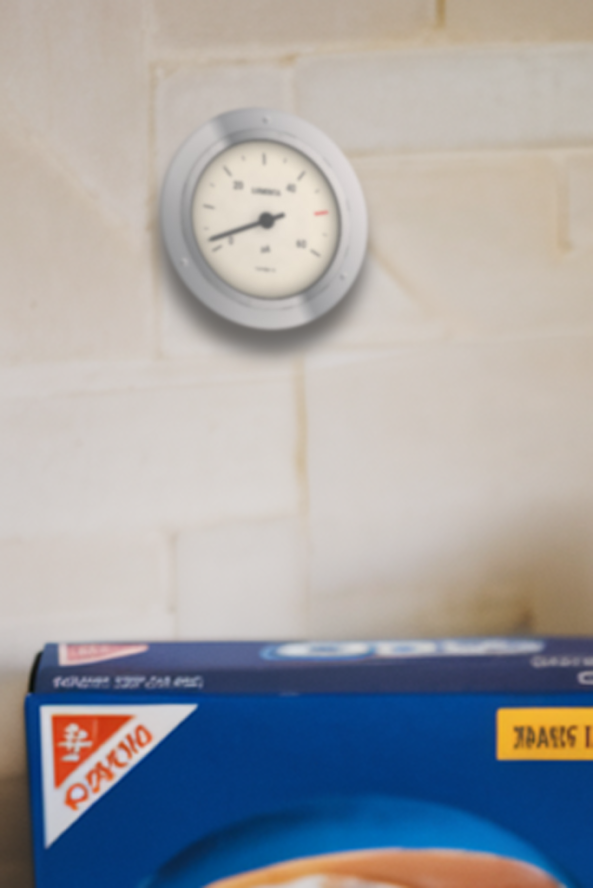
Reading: 2.5; µA
